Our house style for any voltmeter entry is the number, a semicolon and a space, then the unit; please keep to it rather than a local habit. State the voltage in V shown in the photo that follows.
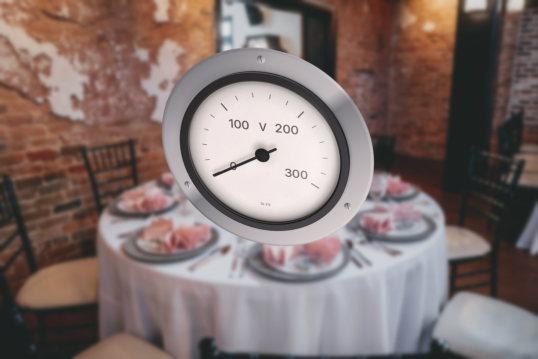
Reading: 0; V
